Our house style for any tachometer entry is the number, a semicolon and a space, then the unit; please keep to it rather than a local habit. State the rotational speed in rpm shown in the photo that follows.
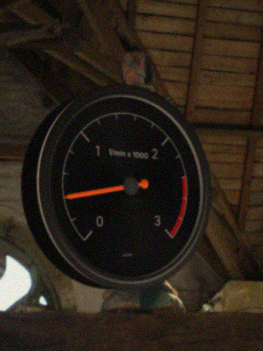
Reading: 400; rpm
